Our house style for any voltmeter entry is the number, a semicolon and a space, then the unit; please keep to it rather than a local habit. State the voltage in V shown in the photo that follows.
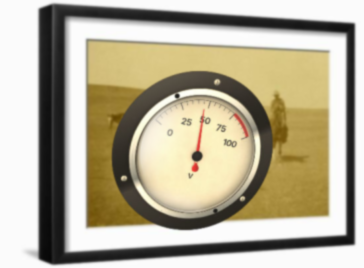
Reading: 45; V
